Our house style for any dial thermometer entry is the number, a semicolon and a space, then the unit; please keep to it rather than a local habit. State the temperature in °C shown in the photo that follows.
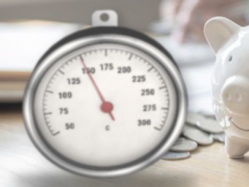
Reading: 150; °C
